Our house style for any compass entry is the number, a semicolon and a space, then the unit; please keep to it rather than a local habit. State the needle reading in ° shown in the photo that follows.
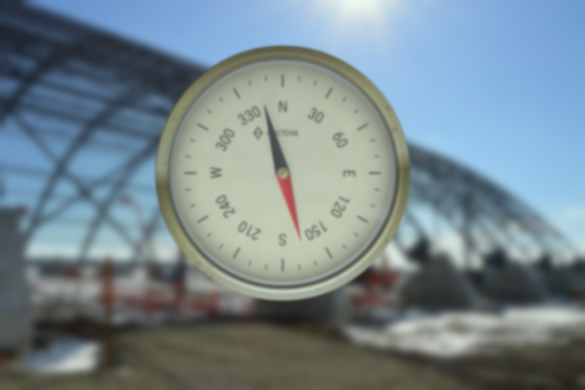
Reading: 165; °
